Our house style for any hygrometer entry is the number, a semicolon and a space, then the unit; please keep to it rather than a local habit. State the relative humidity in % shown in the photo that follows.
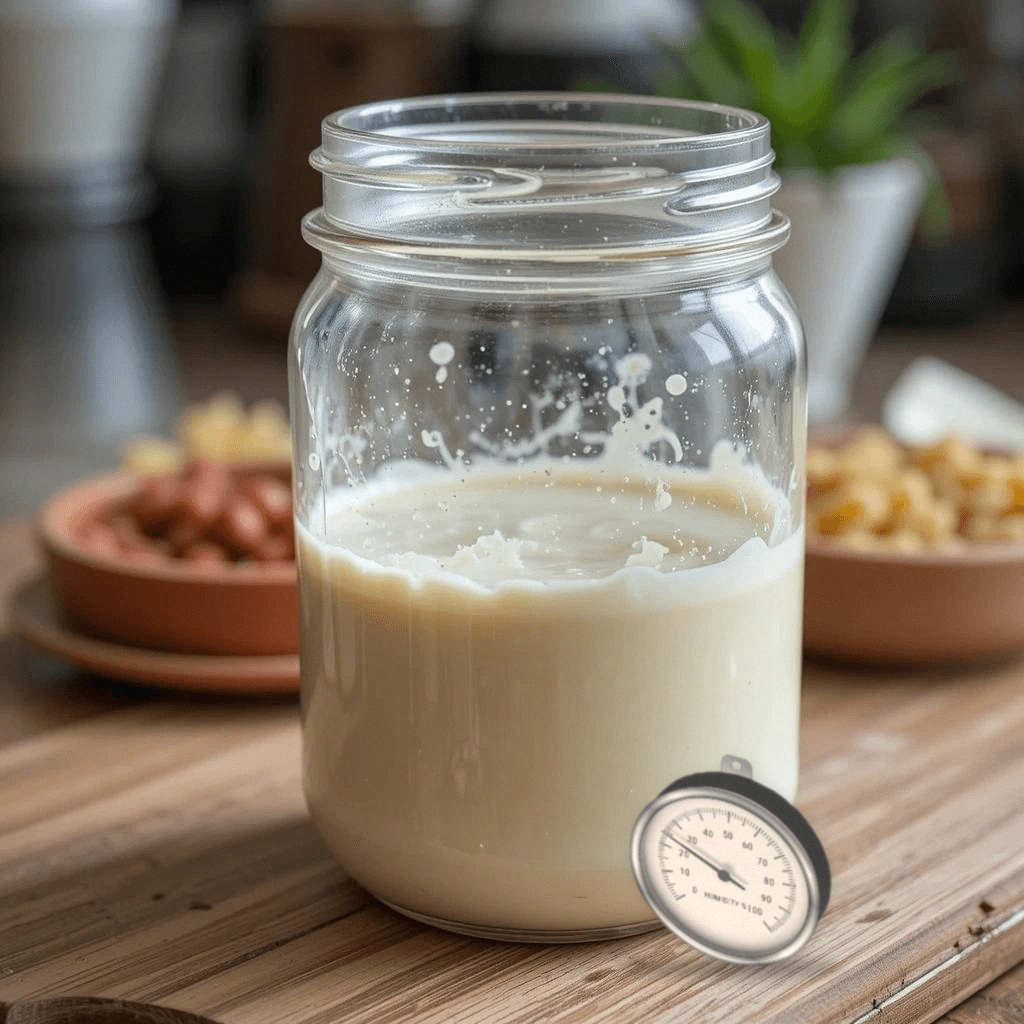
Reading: 25; %
